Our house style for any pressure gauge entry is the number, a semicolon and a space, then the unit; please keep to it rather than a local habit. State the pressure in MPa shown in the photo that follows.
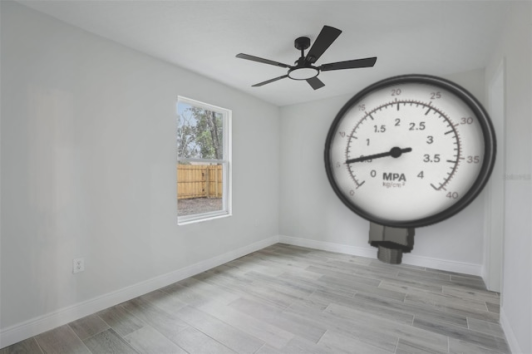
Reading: 0.5; MPa
